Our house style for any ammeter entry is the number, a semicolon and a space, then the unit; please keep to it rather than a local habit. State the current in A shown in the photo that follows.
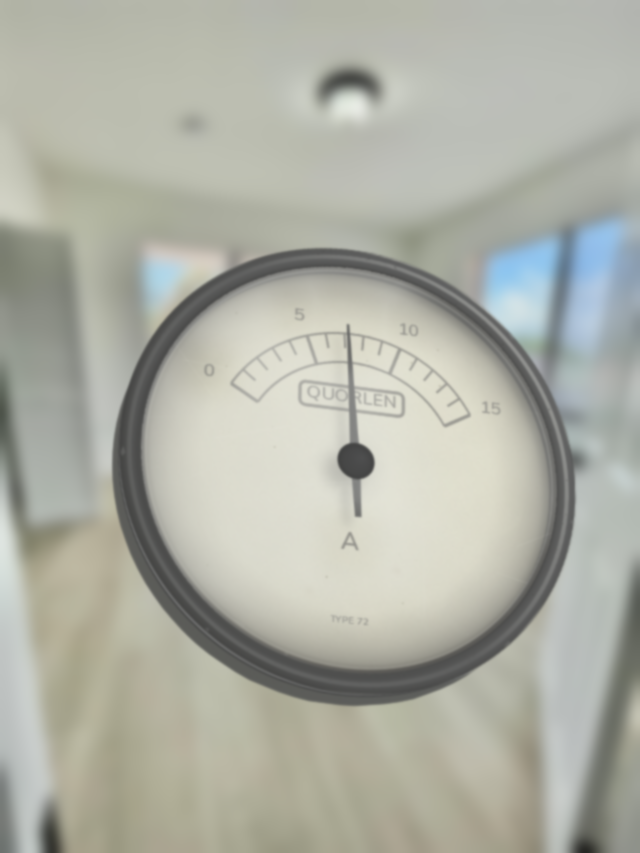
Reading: 7; A
